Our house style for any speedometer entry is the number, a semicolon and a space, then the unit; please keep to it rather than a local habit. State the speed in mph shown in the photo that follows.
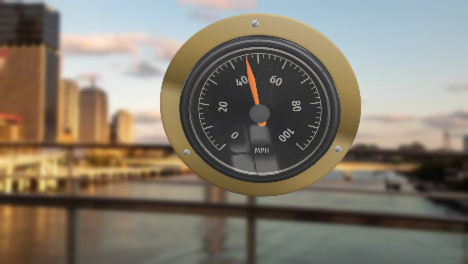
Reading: 46; mph
